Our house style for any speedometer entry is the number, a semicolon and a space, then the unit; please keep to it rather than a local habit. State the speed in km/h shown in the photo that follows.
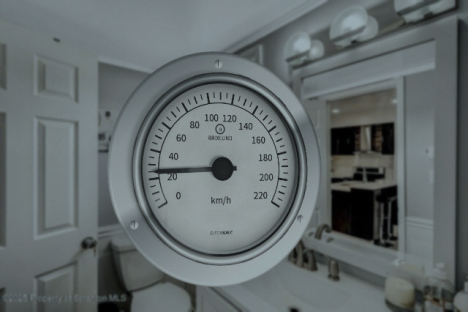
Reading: 25; km/h
